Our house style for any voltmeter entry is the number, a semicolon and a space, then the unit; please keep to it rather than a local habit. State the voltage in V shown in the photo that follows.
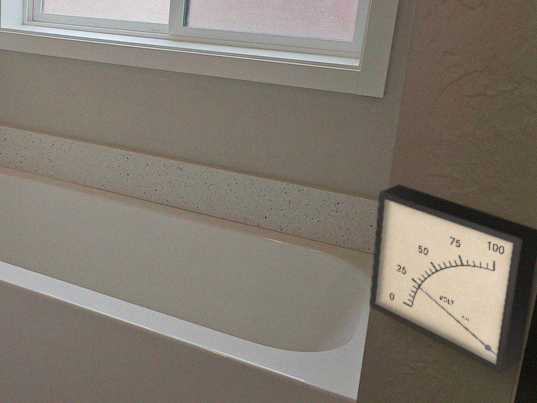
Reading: 25; V
